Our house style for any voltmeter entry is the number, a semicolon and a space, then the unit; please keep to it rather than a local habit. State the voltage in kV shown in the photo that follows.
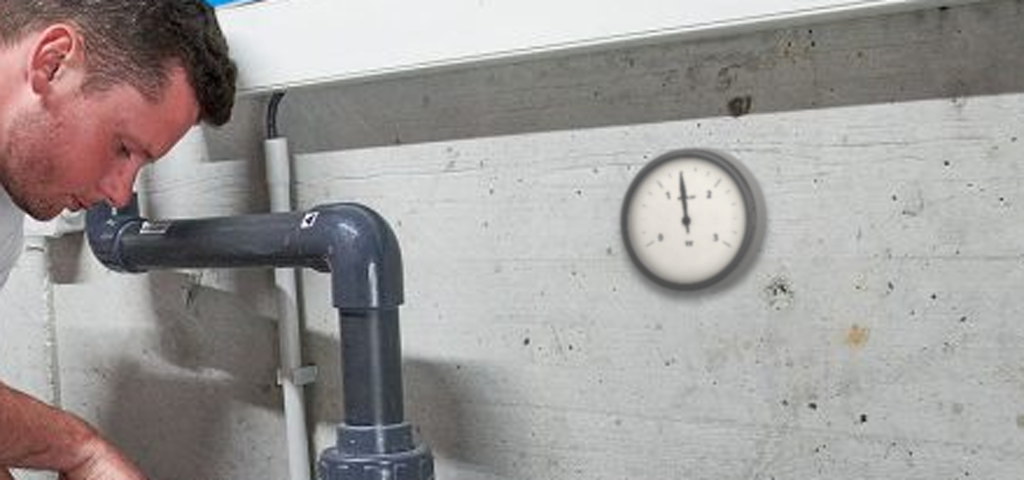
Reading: 1.4; kV
